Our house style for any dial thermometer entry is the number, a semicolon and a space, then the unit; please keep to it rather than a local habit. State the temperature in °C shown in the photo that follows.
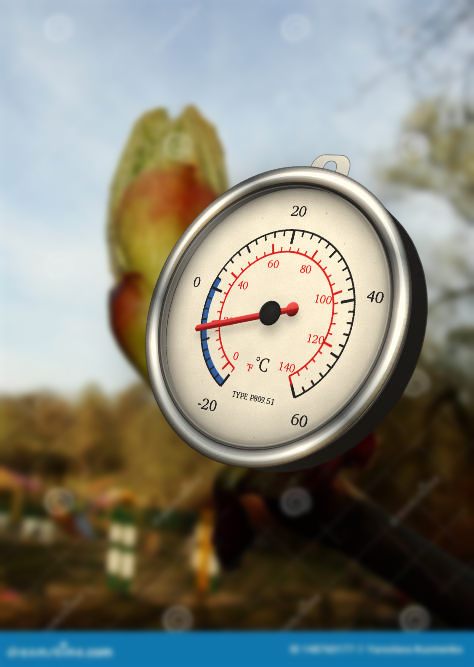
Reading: -8; °C
